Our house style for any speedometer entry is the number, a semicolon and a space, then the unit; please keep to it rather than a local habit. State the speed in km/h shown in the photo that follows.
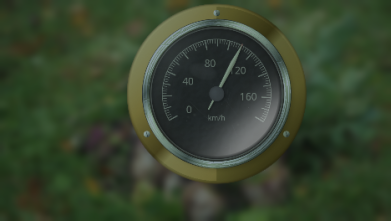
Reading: 110; km/h
